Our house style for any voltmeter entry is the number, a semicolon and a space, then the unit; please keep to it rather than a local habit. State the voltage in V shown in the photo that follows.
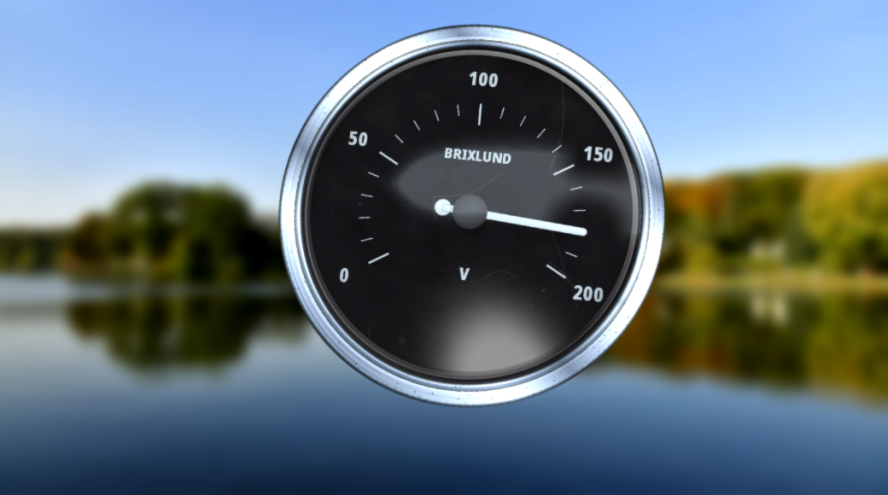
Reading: 180; V
